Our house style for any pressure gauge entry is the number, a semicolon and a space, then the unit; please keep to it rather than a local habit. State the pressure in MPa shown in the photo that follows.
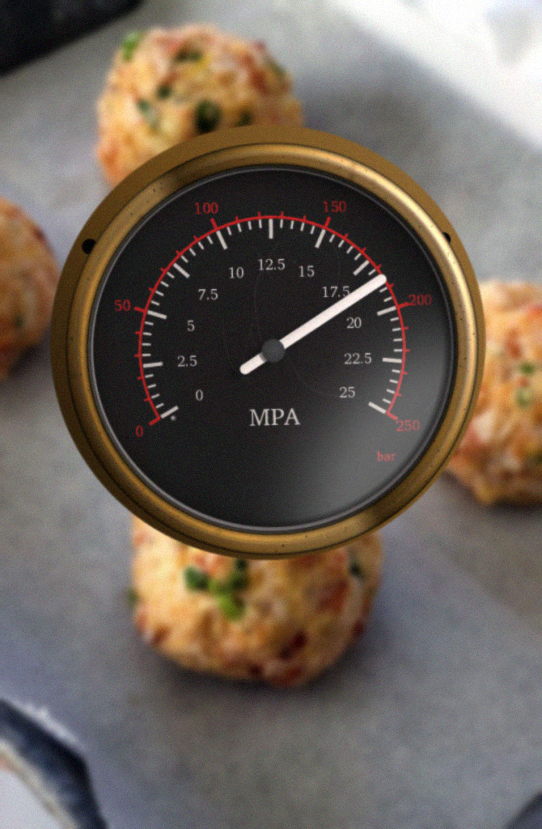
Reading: 18.5; MPa
